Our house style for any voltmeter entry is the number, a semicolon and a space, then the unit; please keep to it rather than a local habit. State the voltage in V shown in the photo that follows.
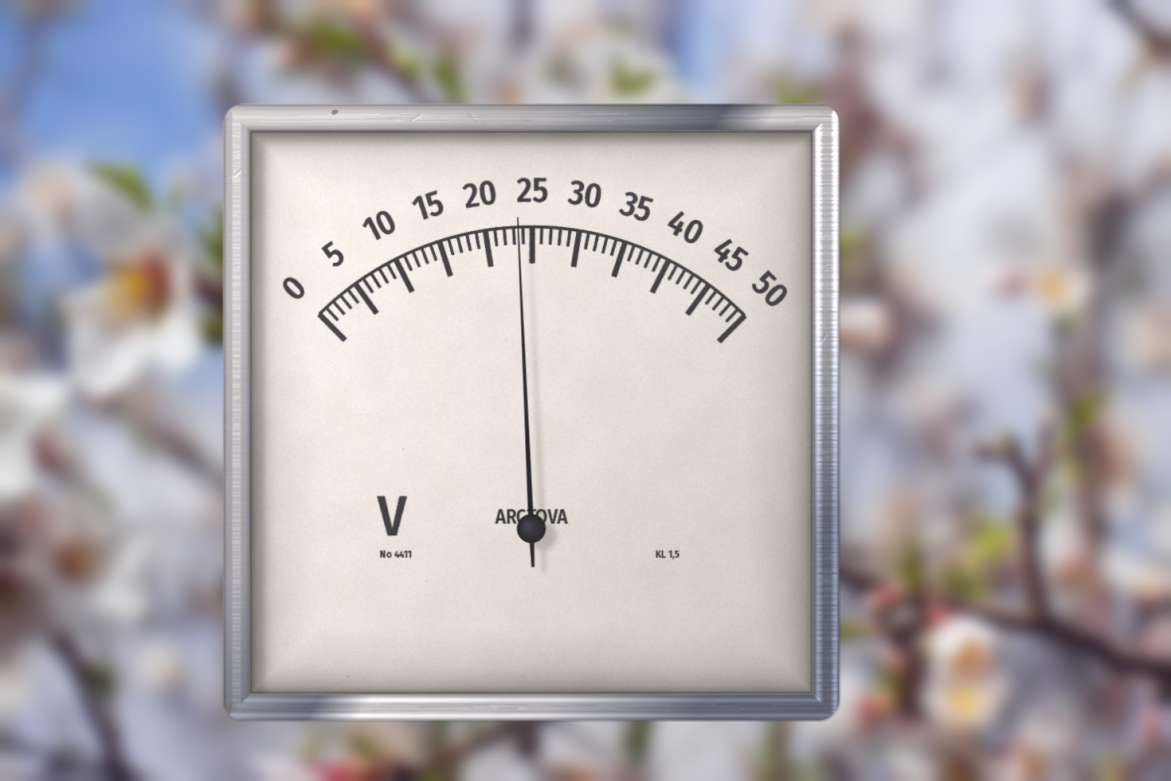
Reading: 23.5; V
